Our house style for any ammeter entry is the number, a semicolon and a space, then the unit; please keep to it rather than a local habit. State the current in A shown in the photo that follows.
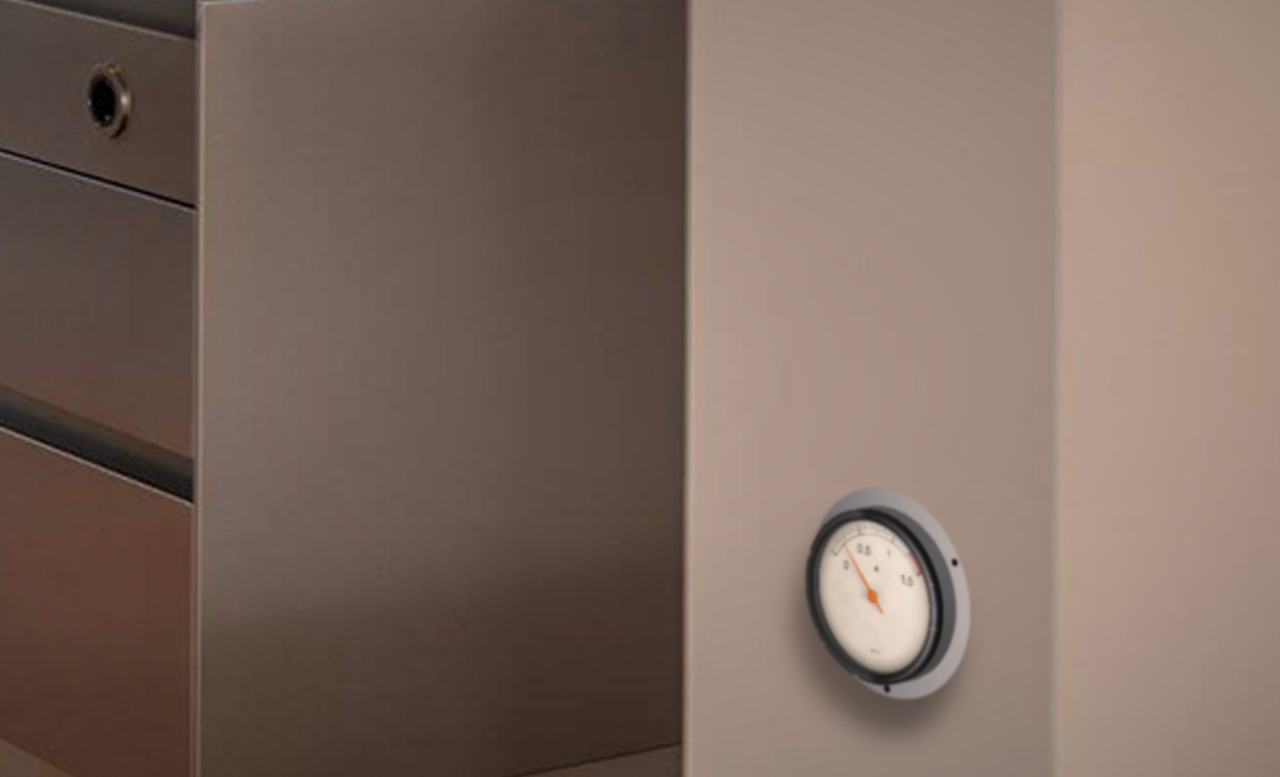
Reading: 0.25; A
